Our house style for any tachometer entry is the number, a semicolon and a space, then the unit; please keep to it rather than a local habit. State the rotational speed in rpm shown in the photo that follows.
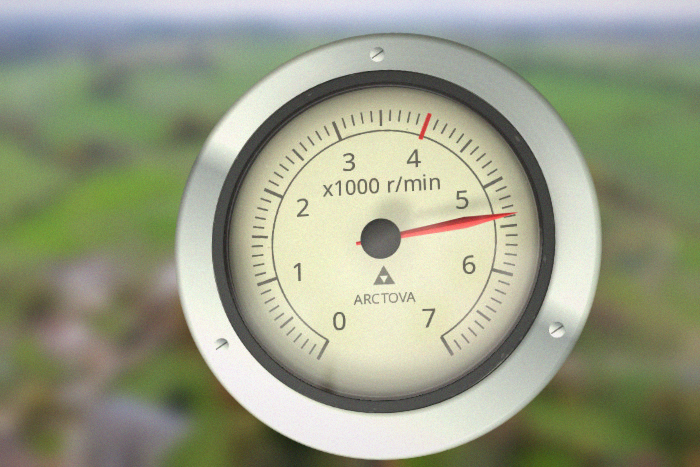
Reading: 5400; rpm
